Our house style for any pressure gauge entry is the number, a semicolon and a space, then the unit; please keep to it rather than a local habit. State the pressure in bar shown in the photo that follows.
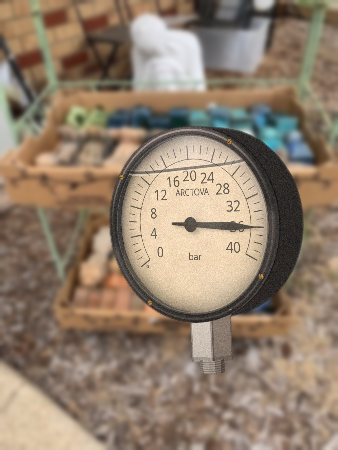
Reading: 36; bar
